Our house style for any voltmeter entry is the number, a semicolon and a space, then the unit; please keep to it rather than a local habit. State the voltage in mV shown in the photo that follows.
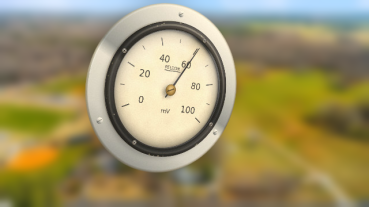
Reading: 60; mV
